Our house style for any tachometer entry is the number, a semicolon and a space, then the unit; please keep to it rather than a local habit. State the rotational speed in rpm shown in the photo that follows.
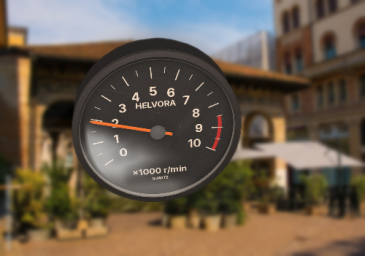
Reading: 2000; rpm
